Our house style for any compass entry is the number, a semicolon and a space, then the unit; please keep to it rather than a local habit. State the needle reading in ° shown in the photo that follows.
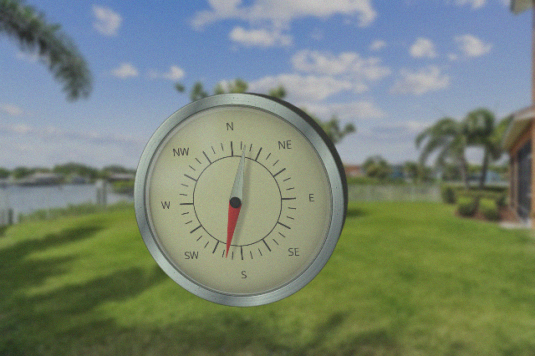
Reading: 195; °
